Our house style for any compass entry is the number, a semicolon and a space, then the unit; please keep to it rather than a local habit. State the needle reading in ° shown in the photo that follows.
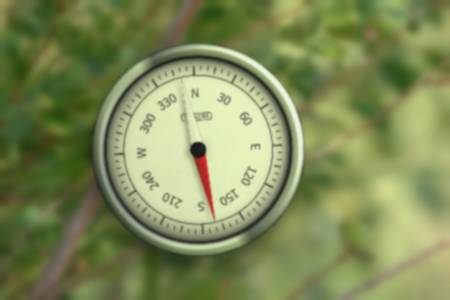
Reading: 170; °
